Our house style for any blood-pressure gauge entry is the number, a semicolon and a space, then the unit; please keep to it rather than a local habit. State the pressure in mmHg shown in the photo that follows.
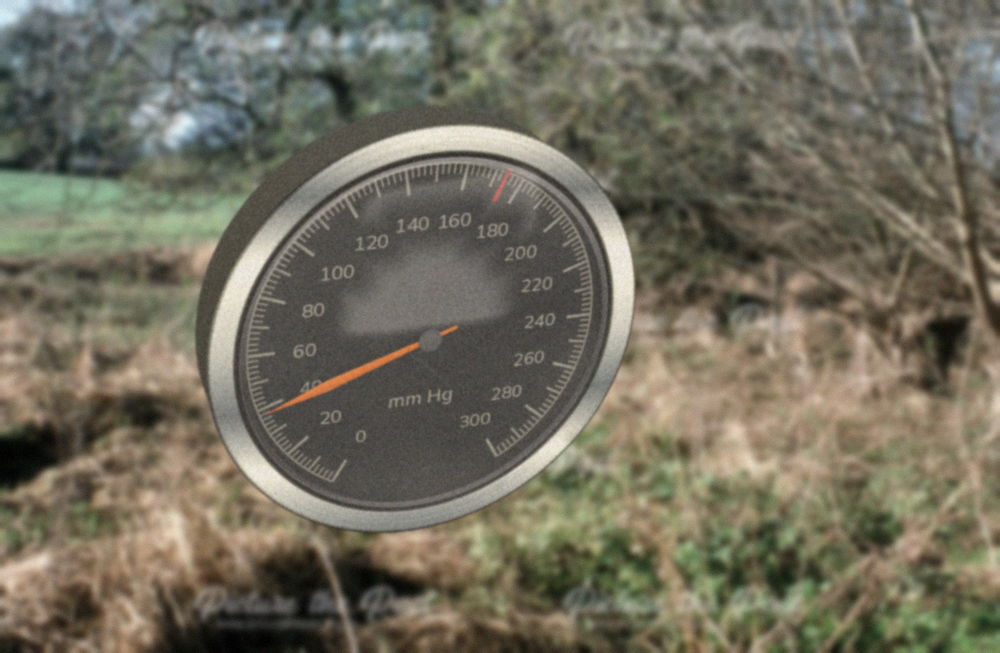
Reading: 40; mmHg
